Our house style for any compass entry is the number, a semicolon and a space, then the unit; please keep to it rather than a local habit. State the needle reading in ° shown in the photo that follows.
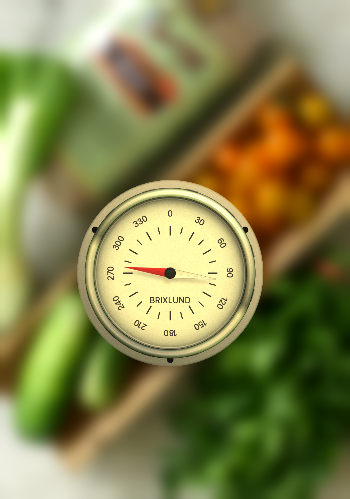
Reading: 277.5; °
